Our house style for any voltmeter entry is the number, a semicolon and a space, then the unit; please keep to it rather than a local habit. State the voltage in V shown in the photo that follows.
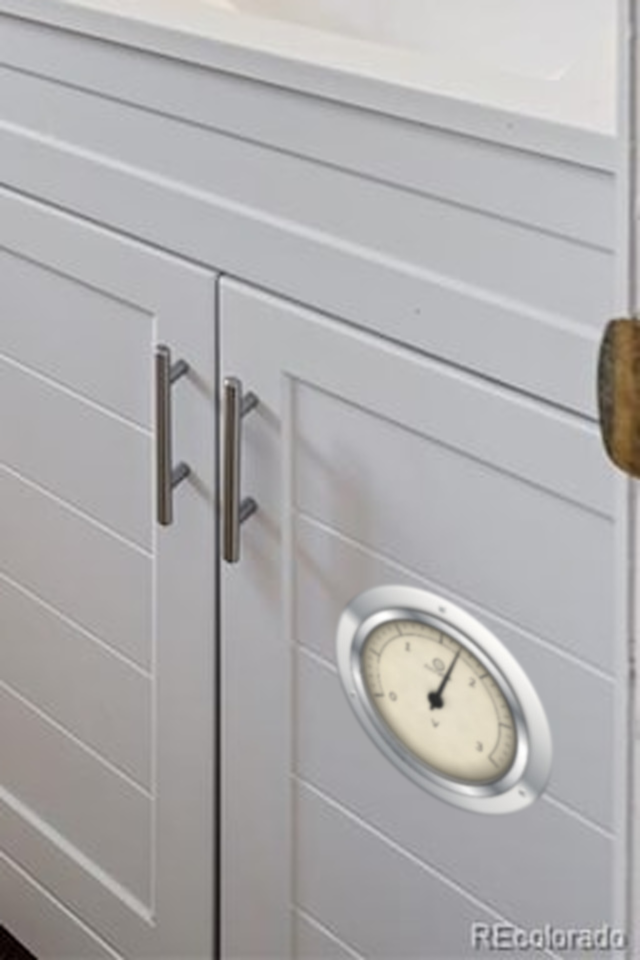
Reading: 1.7; V
